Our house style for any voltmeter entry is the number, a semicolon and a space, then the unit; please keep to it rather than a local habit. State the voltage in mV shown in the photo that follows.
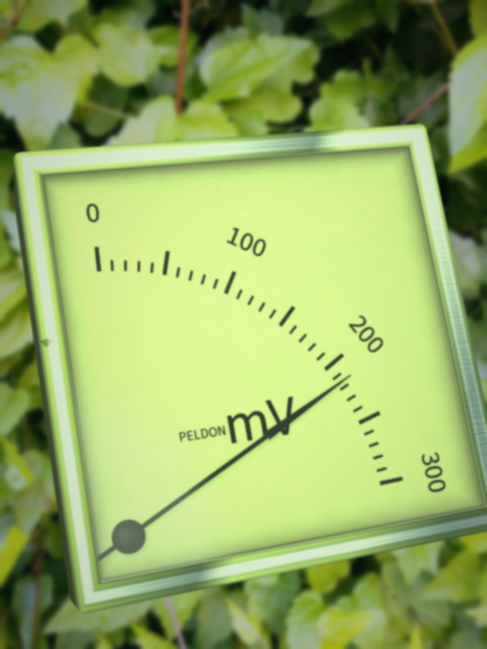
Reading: 215; mV
